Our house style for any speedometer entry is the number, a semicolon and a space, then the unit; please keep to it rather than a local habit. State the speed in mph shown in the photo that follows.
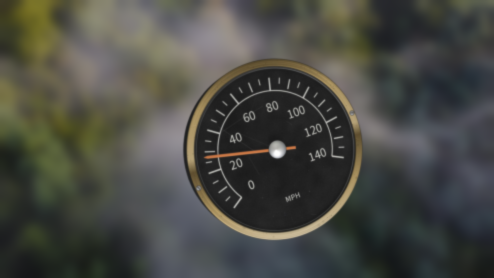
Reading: 27.5; mph
